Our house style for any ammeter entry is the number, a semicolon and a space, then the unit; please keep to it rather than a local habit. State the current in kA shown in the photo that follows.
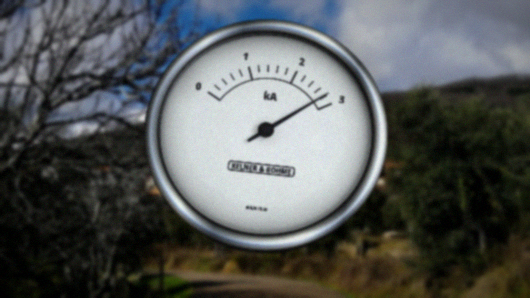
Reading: 2.8; kA
